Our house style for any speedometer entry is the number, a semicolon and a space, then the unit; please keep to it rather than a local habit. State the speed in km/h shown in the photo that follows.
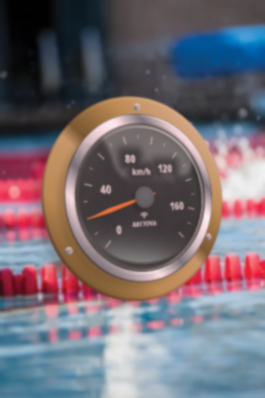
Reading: 20; km/h
